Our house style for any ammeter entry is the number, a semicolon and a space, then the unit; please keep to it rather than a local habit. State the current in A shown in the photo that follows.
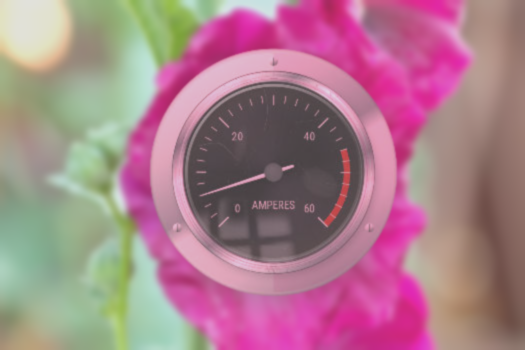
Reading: 6; A
